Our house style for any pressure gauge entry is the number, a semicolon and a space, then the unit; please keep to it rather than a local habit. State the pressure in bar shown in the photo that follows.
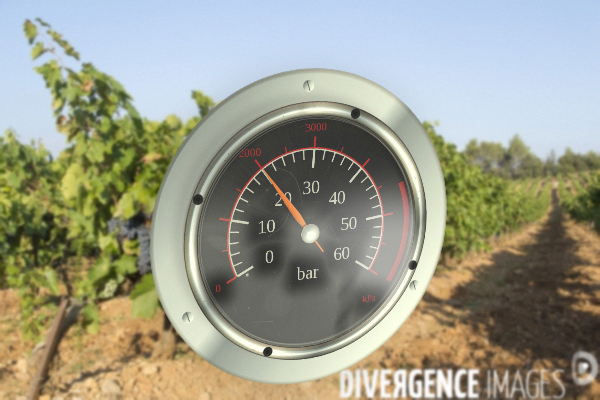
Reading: 20; bar
